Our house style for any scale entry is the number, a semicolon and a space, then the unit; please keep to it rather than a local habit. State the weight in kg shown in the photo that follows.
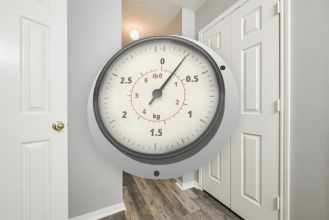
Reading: 0.25; kg
